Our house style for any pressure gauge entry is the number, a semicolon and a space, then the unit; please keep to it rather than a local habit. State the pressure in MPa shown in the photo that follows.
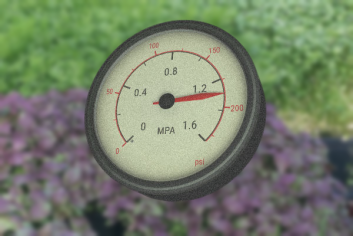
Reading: 1.3; MPa
